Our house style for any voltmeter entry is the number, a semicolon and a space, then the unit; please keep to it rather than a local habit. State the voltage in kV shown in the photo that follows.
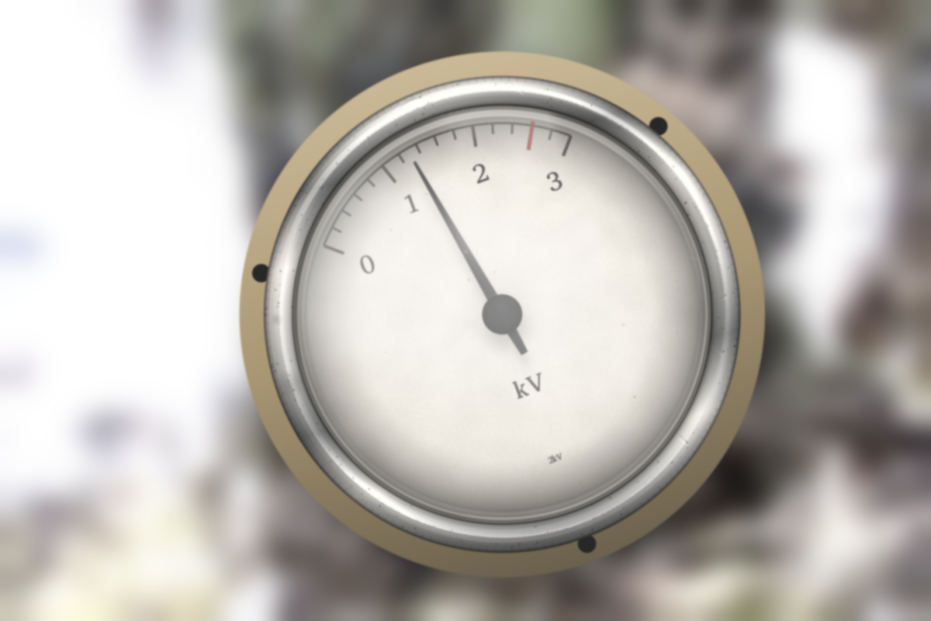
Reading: 1.3; kV
